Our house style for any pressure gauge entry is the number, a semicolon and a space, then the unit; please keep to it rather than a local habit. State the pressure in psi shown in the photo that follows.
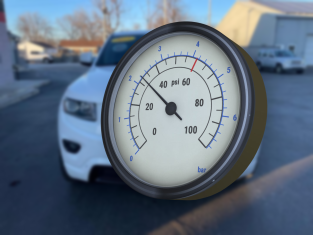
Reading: 32.5; psi
